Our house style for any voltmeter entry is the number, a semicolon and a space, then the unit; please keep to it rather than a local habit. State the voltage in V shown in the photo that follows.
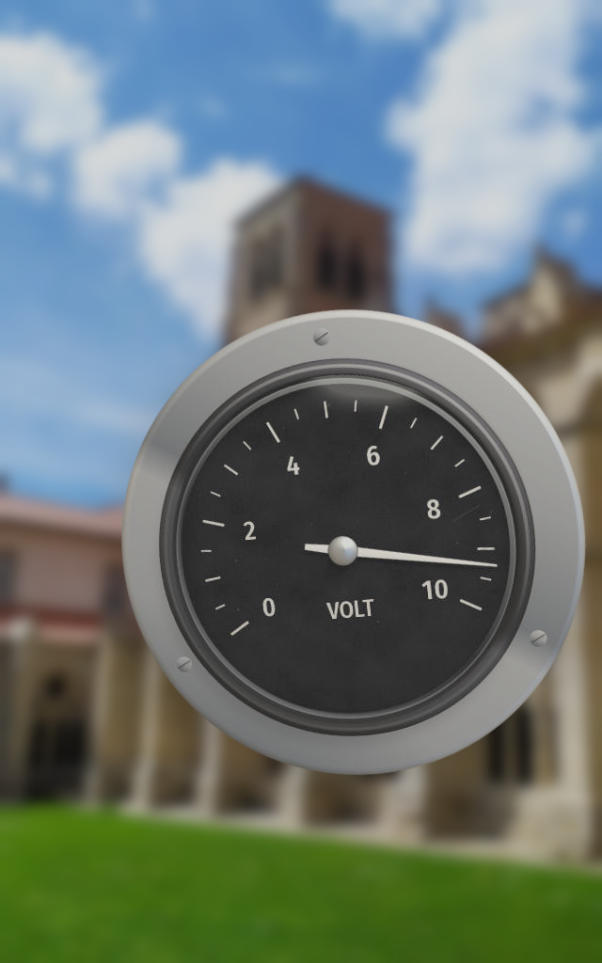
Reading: 9.25; V
